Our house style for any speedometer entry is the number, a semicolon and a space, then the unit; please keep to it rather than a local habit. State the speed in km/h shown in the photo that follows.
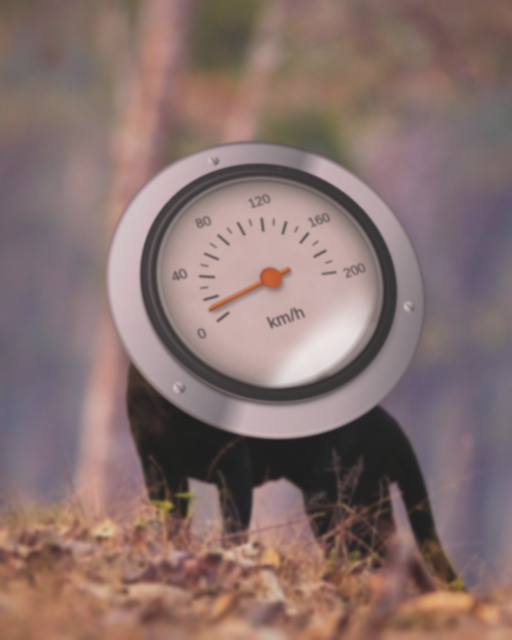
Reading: 10; km/h
